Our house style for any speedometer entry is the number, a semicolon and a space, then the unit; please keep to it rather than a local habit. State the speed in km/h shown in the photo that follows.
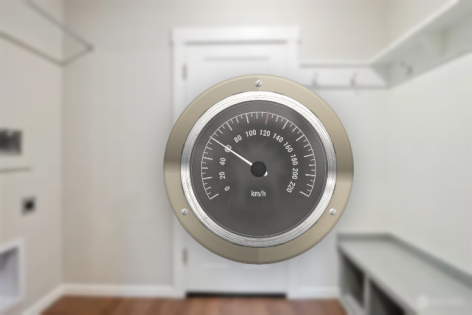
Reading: 60; km/h
